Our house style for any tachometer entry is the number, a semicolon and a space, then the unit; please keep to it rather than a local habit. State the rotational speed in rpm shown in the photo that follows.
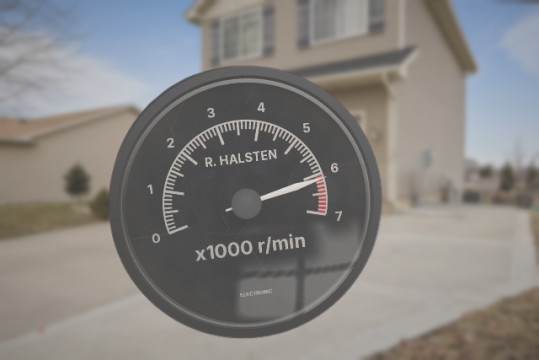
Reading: 6100; rpm
